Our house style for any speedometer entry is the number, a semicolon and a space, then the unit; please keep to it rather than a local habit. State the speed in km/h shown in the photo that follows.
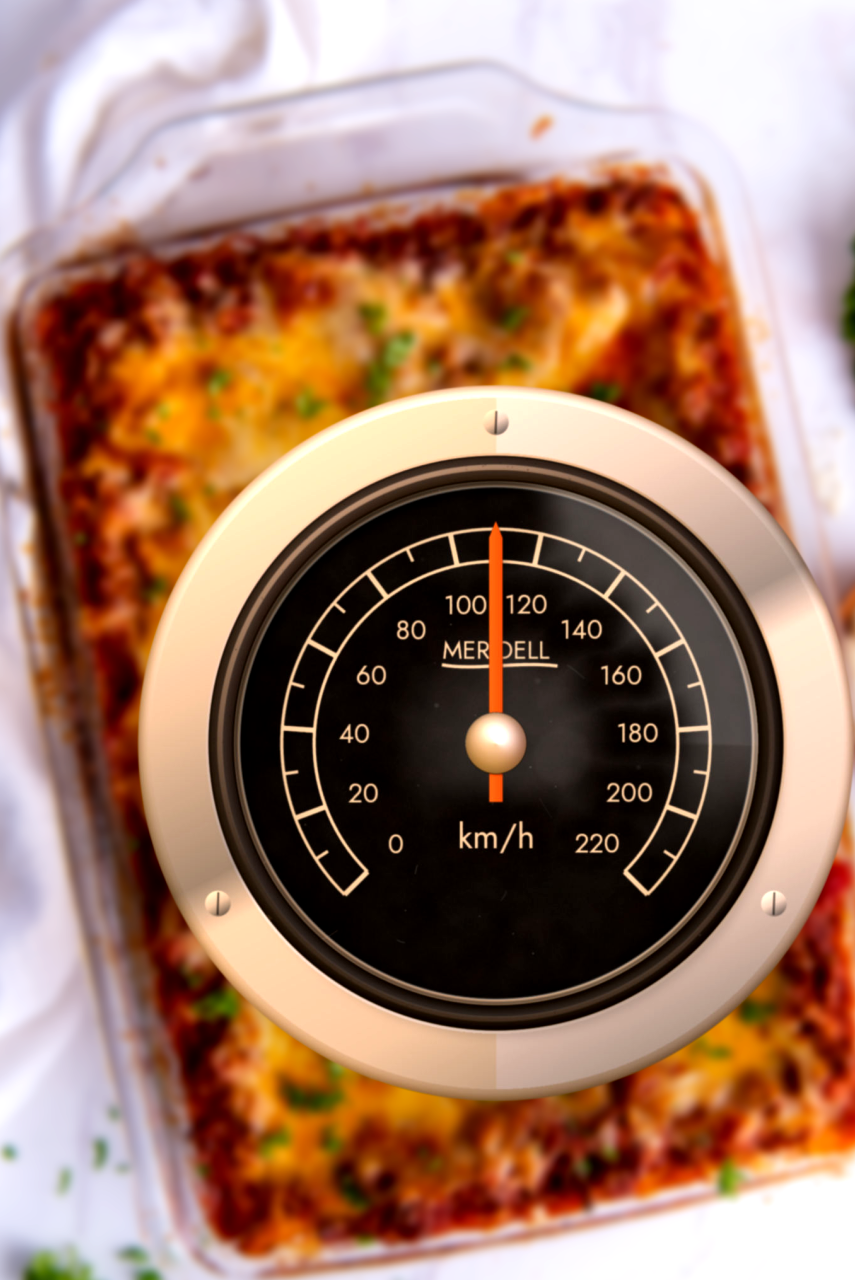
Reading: 110; km/h
